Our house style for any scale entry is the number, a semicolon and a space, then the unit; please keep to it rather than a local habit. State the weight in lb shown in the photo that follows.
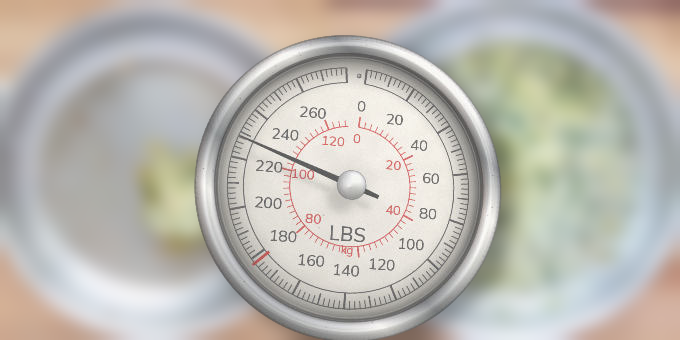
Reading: 228; lb
